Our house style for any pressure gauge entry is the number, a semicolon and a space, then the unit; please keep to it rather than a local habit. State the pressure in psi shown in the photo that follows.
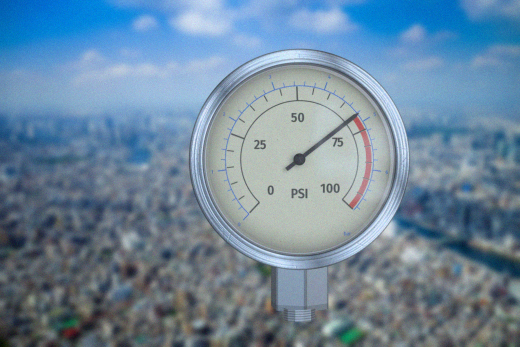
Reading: 70; psi
